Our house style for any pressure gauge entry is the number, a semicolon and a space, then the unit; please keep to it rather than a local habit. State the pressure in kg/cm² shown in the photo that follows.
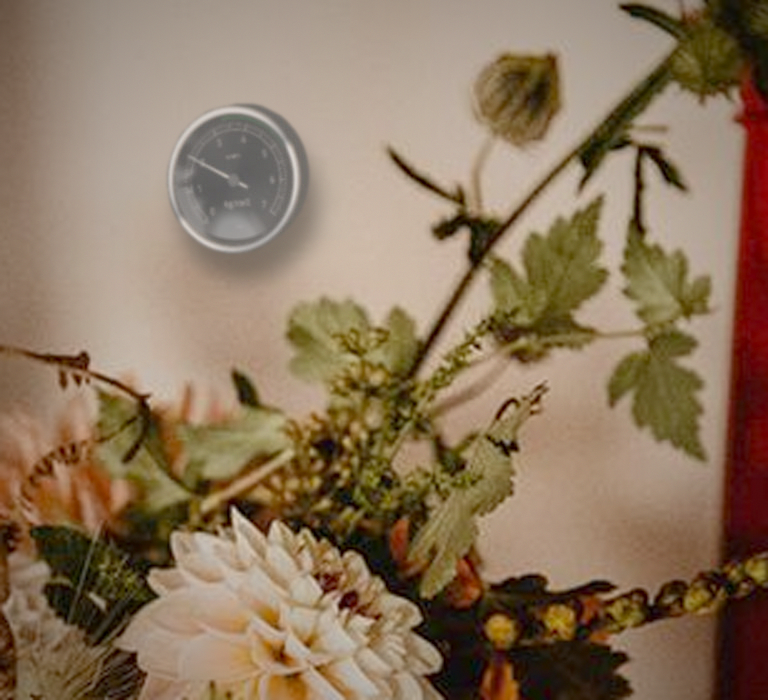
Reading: 2; kg/cm²
